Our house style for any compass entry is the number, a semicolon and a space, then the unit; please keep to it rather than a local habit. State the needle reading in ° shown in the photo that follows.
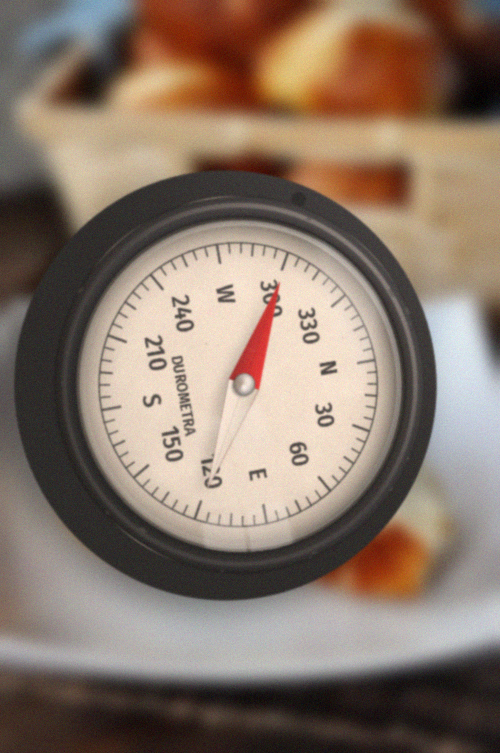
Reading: 300; °
